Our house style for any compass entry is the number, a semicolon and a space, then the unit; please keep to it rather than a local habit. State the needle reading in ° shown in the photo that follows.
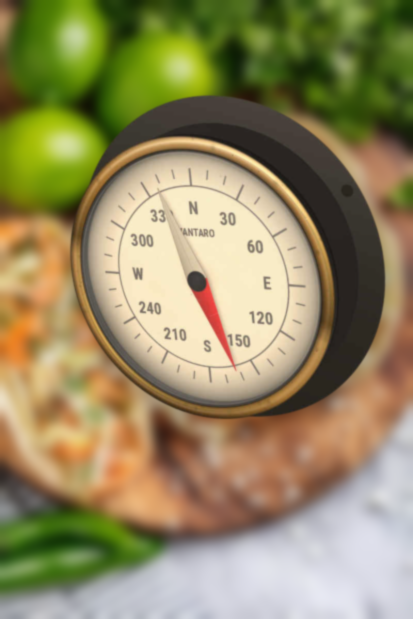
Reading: 160; °
